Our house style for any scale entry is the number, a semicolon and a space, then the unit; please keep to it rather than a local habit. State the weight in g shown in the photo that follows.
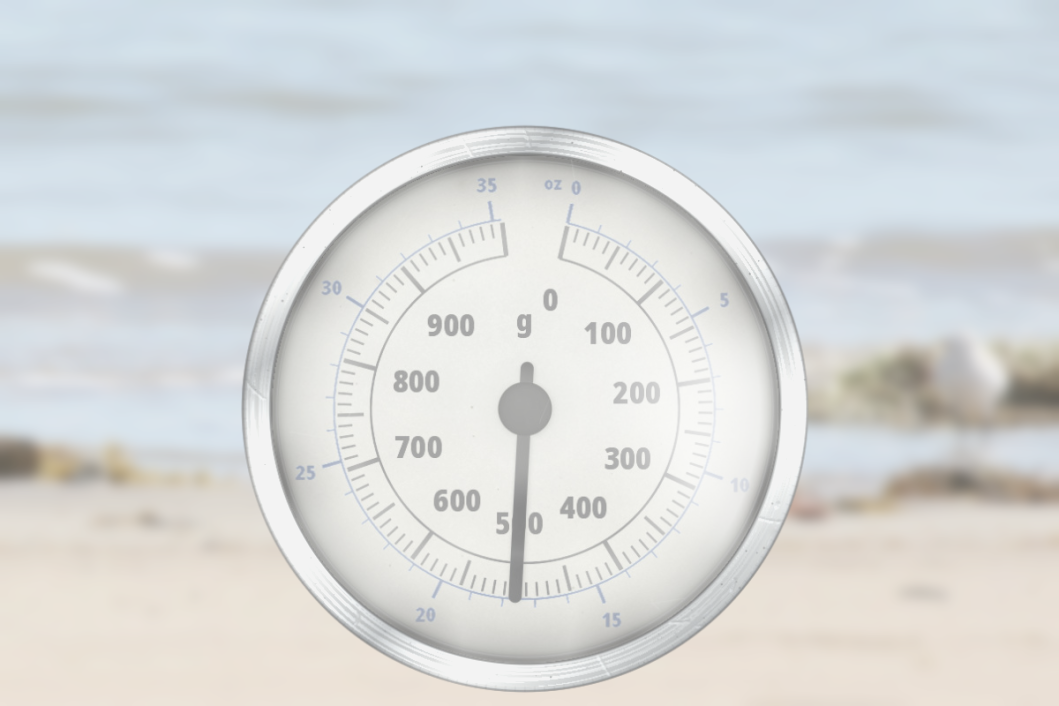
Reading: 500; g
